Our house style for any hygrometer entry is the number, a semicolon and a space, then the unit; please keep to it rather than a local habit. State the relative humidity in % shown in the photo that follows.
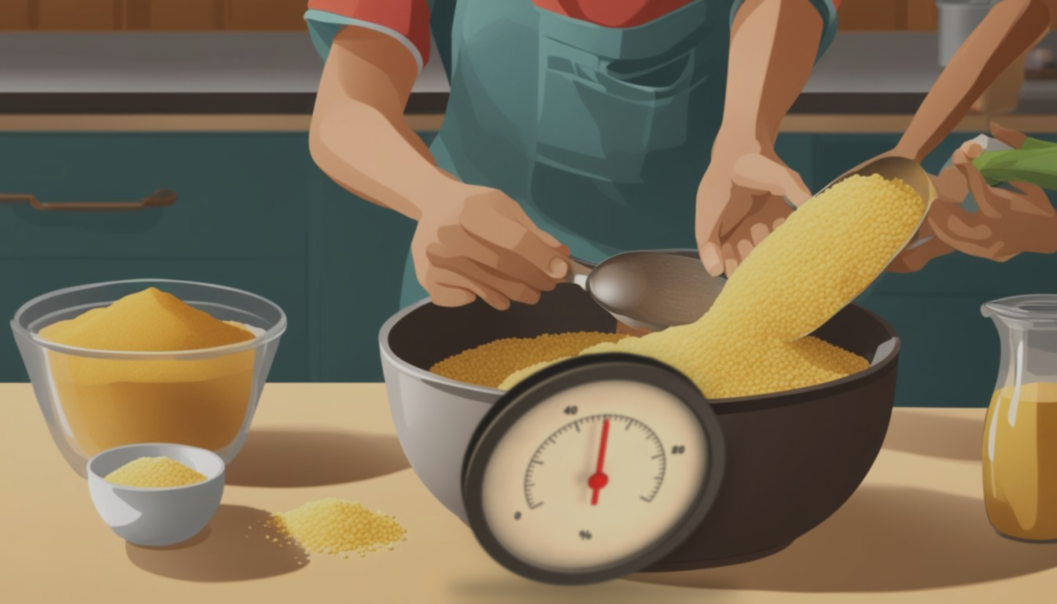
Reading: 50; %
